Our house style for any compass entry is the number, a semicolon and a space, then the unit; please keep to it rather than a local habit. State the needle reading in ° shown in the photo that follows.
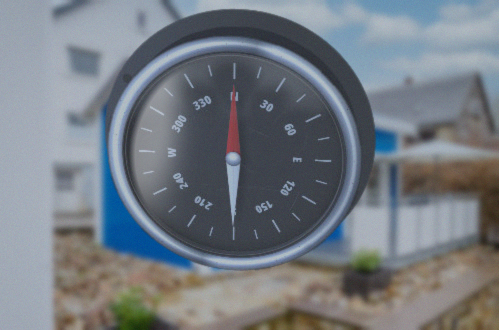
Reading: 0; °
